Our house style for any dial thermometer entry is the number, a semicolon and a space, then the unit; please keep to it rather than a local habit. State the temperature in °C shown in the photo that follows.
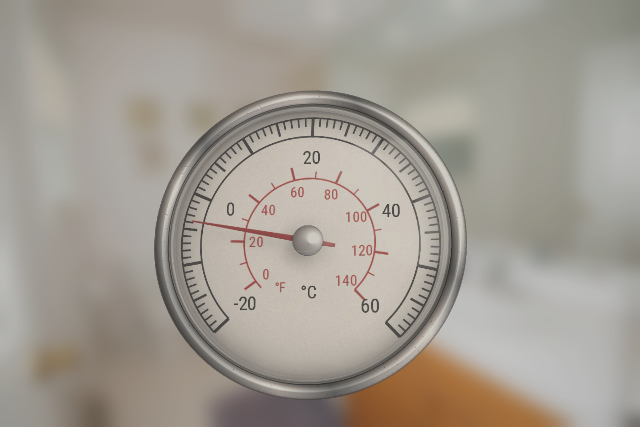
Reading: -4; °C
